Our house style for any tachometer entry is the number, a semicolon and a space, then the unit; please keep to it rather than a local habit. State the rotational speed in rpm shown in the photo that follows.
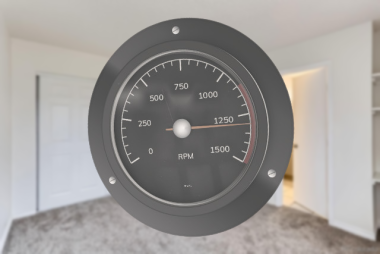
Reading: 1300; rpm
